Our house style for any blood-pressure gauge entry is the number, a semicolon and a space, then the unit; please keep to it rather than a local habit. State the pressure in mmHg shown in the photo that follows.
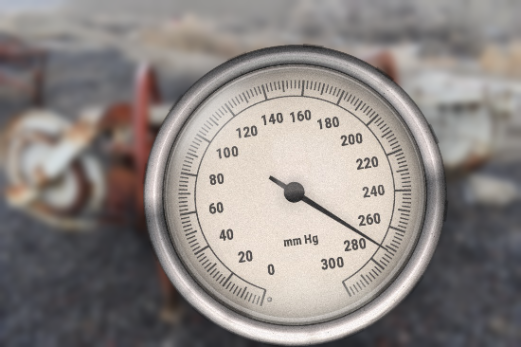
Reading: 272; mmHg
